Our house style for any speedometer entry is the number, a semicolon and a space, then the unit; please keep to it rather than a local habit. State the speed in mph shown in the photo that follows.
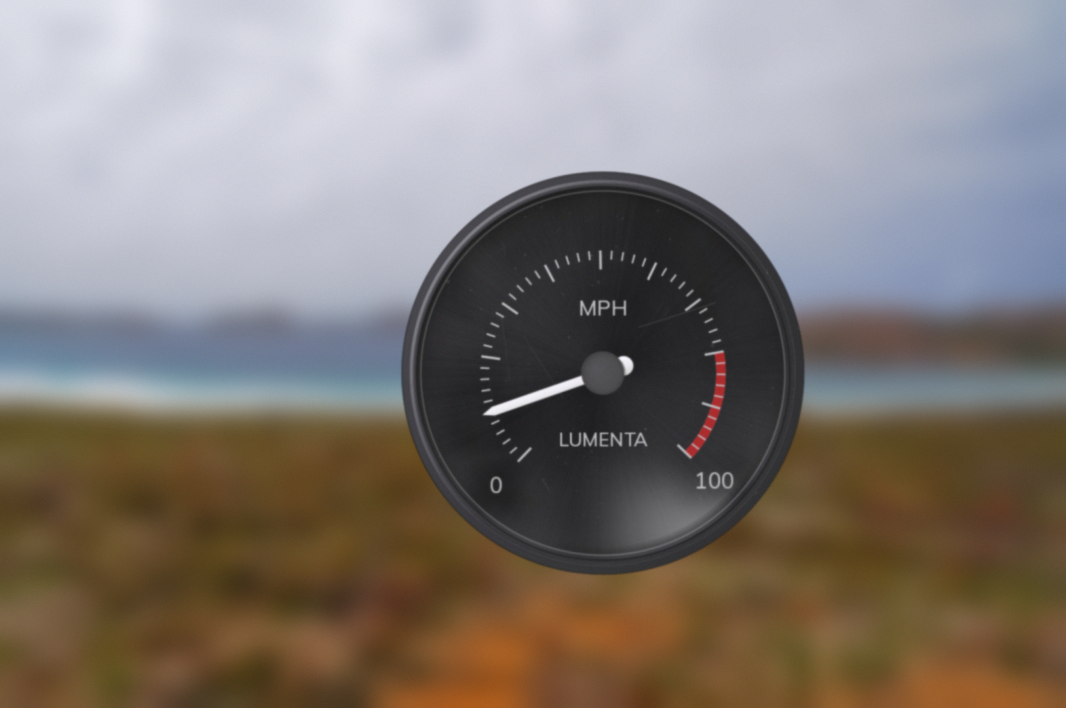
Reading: 10; mph
